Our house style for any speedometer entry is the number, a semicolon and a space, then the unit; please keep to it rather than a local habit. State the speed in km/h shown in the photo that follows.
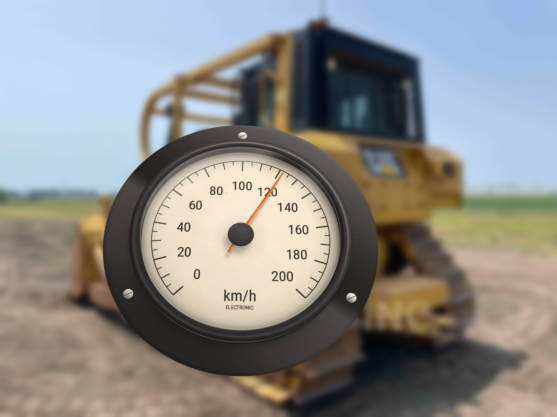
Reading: 122.5; km/h
